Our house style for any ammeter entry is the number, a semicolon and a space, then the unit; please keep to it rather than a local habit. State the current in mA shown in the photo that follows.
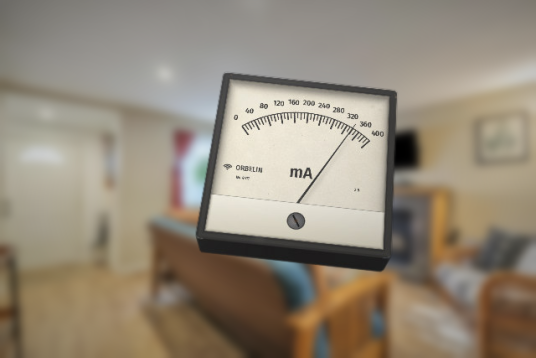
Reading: 340; mA
